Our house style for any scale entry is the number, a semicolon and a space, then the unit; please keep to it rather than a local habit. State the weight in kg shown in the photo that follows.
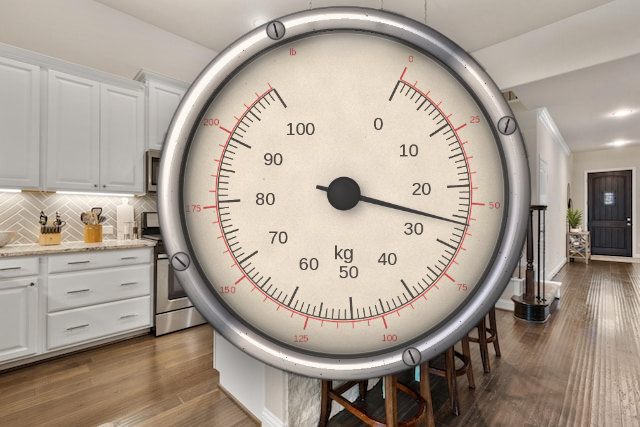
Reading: 26; kg
